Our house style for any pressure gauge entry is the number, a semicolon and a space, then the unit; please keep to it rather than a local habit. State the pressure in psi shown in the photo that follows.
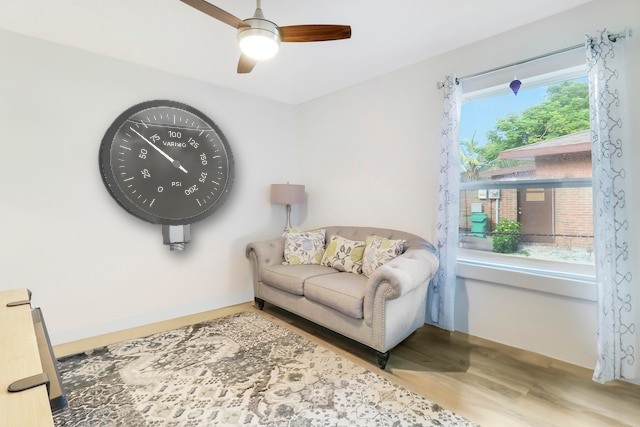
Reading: 65; psi
